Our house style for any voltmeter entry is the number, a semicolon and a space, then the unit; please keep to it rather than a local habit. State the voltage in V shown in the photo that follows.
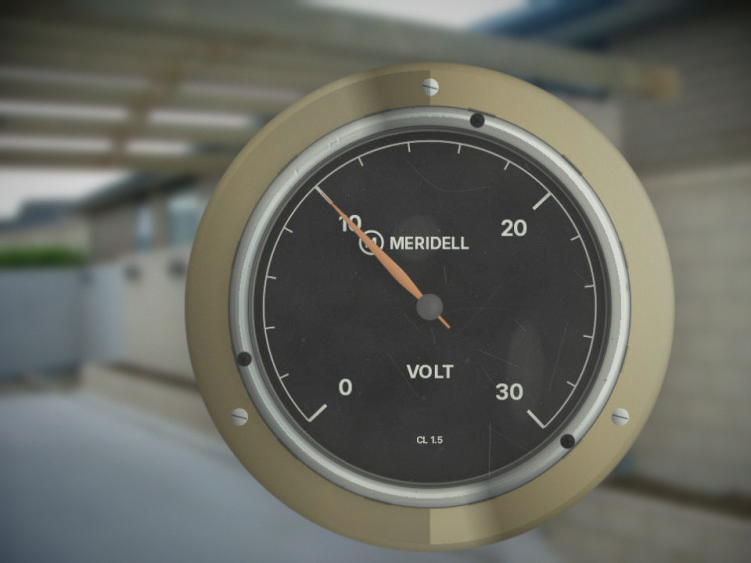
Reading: 10; V
